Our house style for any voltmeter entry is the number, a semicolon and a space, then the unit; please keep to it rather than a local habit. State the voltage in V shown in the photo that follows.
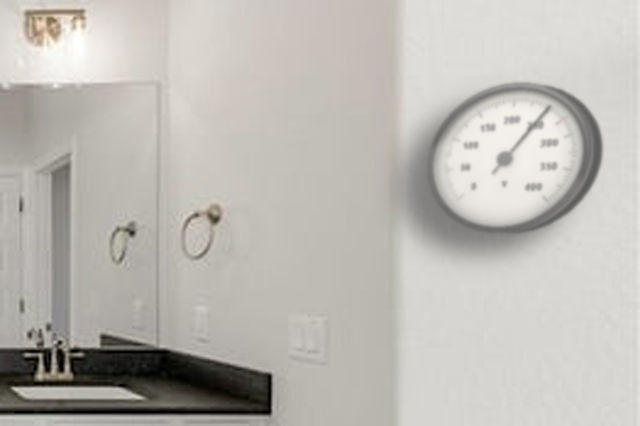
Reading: 250; V
